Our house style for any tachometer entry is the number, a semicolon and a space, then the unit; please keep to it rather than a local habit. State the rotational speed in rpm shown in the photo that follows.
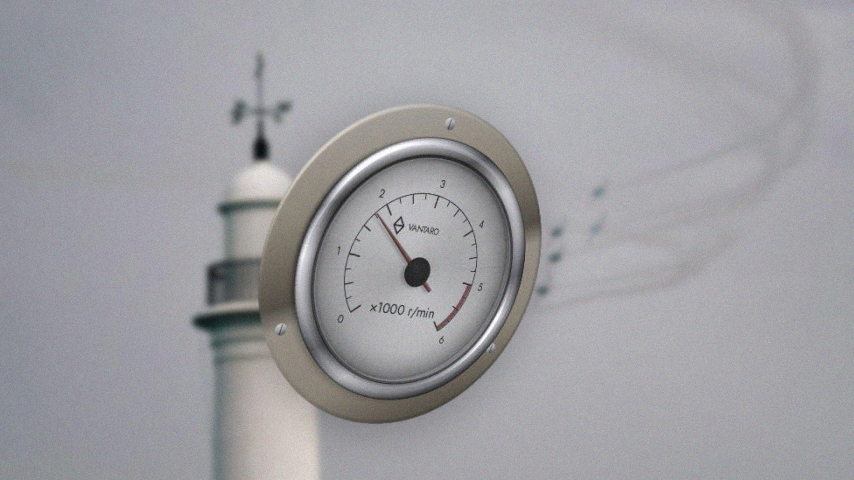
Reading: 1750; rpm
